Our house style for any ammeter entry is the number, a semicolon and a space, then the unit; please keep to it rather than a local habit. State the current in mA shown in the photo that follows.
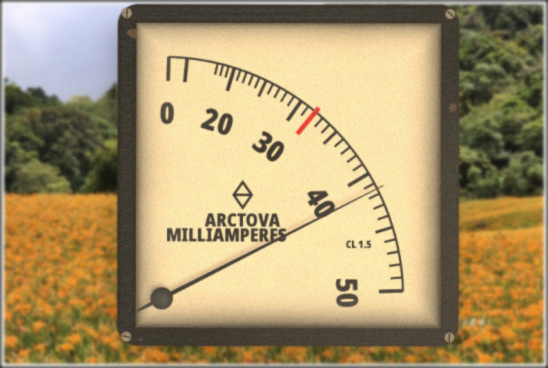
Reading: 41.5; mA
